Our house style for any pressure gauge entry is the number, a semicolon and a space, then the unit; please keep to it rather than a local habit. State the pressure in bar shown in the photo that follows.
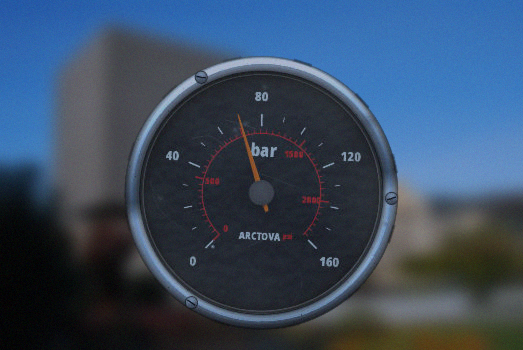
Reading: 70; bar
